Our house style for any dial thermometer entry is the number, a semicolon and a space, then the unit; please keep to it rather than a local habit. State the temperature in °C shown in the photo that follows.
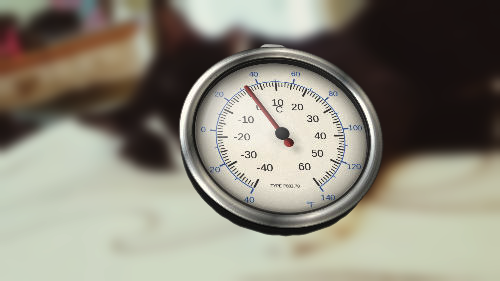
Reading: 0; °C
